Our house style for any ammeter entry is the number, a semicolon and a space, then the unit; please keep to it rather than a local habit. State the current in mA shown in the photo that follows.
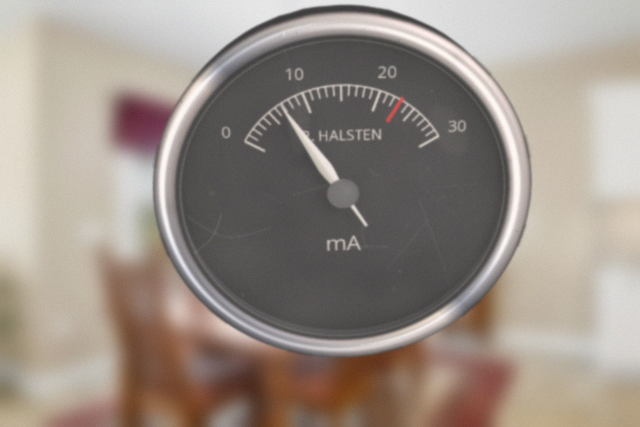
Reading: 7; mA
